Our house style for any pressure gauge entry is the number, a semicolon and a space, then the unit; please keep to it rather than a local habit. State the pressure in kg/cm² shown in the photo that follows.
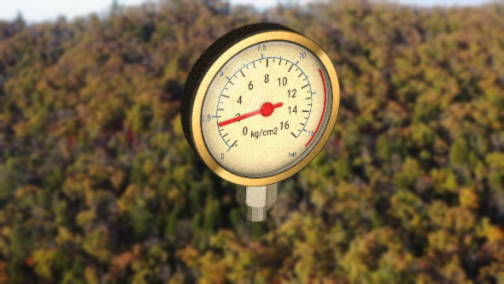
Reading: 2; kg/cm²
